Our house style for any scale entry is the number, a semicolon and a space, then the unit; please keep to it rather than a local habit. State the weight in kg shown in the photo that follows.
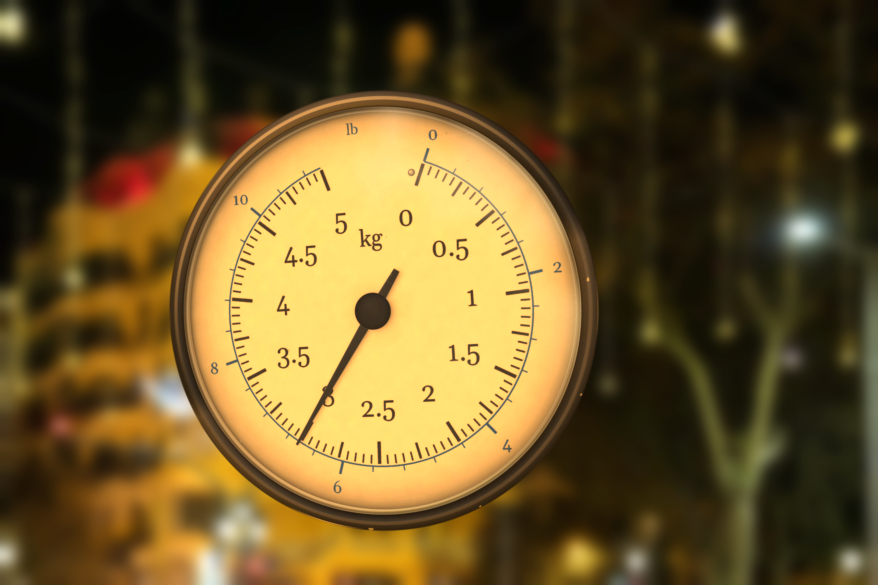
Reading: 3; kg
